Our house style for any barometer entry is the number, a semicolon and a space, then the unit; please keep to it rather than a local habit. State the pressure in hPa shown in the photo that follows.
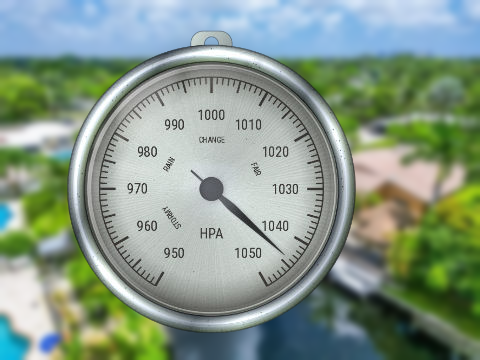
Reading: 1044; hPa
